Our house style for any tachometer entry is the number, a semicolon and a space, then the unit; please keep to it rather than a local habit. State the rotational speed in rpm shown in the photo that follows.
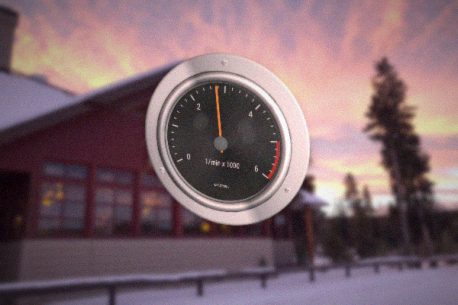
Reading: 2800; rpm
